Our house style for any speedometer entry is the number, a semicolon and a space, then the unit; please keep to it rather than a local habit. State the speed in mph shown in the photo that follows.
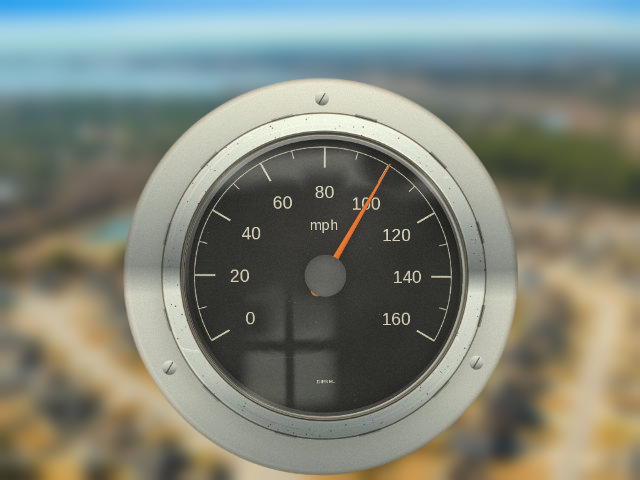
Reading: 100; mph
